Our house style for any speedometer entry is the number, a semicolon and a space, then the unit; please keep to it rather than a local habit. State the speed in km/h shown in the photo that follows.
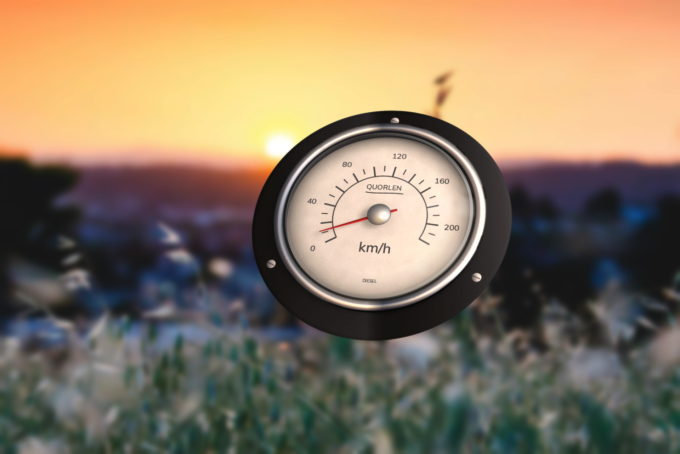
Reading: 10; km/h
